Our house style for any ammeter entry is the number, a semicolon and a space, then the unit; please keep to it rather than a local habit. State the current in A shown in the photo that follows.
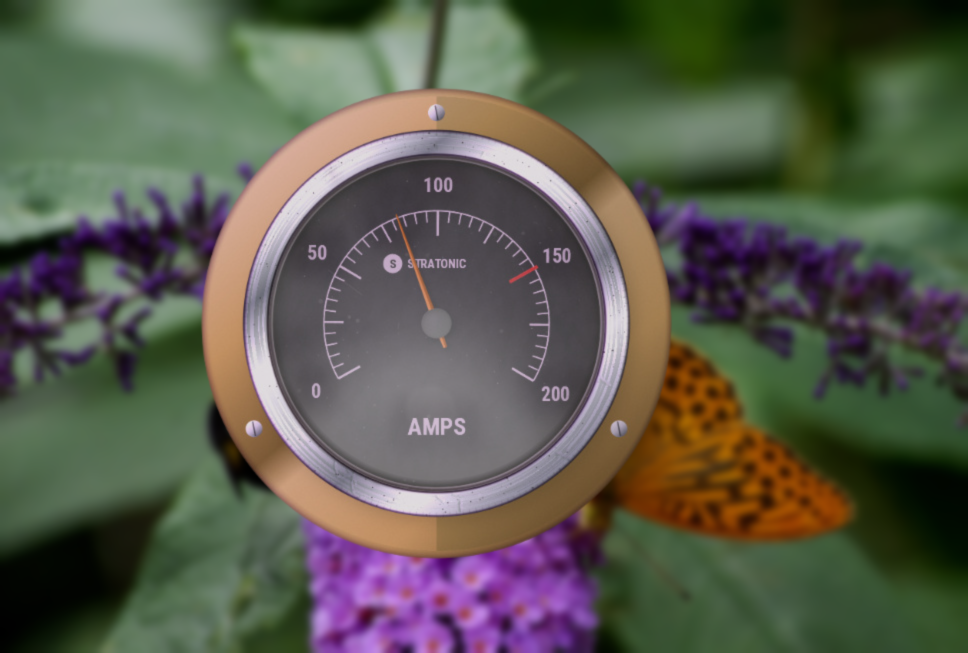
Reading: 82.5; A
